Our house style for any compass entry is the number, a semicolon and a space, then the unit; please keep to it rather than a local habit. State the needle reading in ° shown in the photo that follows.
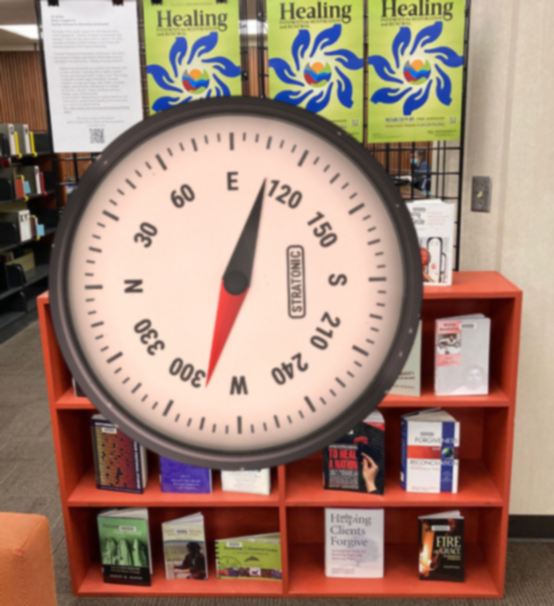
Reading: 287.5; °
